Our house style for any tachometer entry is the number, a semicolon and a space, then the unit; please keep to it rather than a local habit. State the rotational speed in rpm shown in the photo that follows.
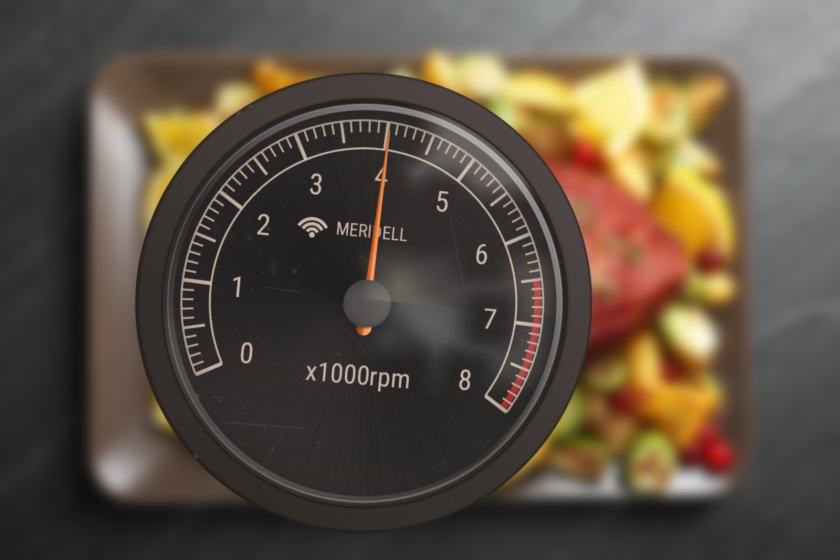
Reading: 4000; rpm
